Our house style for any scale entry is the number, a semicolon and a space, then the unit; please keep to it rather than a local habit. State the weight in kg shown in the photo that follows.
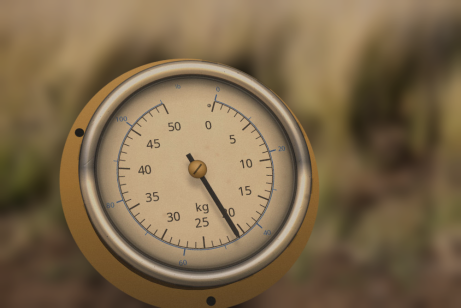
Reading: 21; kg
